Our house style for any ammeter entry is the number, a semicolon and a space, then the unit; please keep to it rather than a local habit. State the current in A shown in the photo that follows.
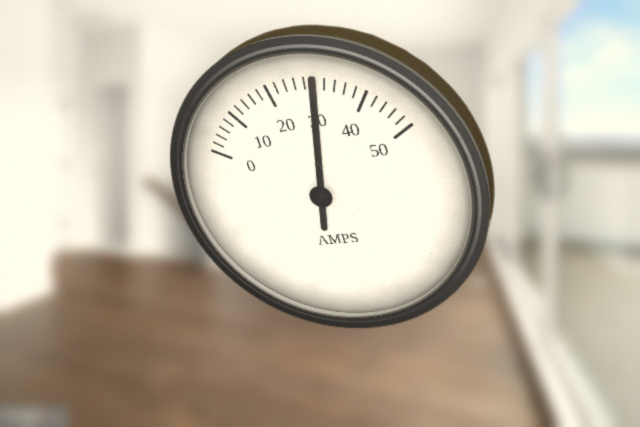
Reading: 30; A
